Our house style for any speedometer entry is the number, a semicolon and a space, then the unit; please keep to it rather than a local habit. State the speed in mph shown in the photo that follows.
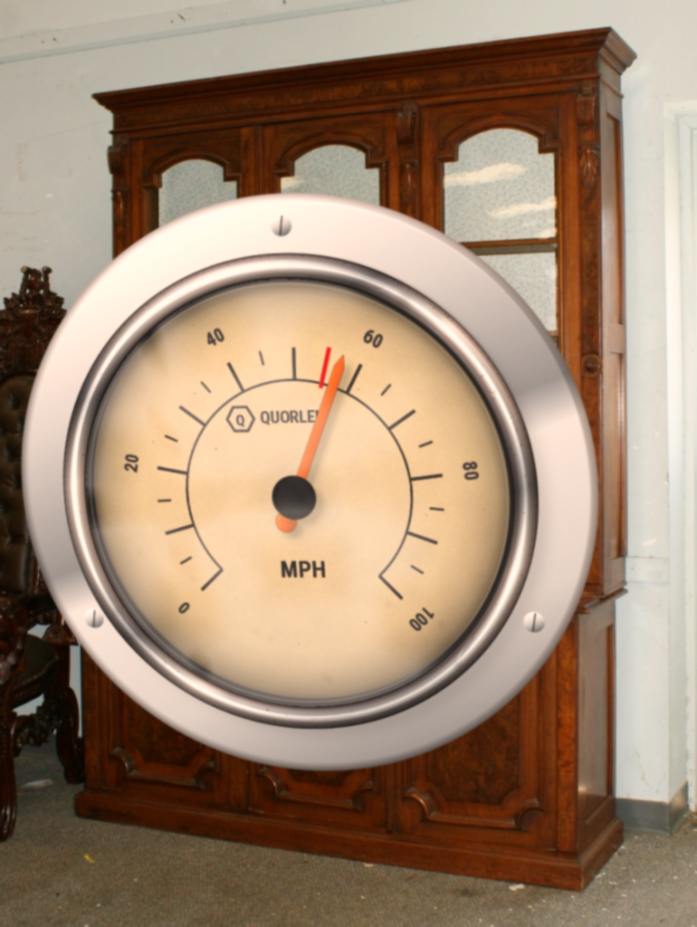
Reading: 57.5; mph
